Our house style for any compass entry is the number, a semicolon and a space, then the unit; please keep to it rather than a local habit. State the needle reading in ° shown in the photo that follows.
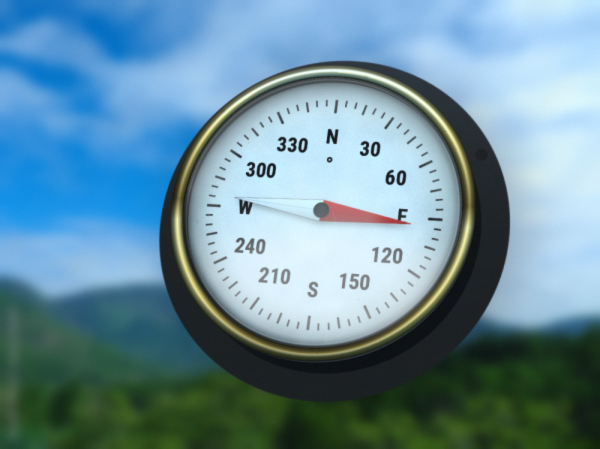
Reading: 95; °
